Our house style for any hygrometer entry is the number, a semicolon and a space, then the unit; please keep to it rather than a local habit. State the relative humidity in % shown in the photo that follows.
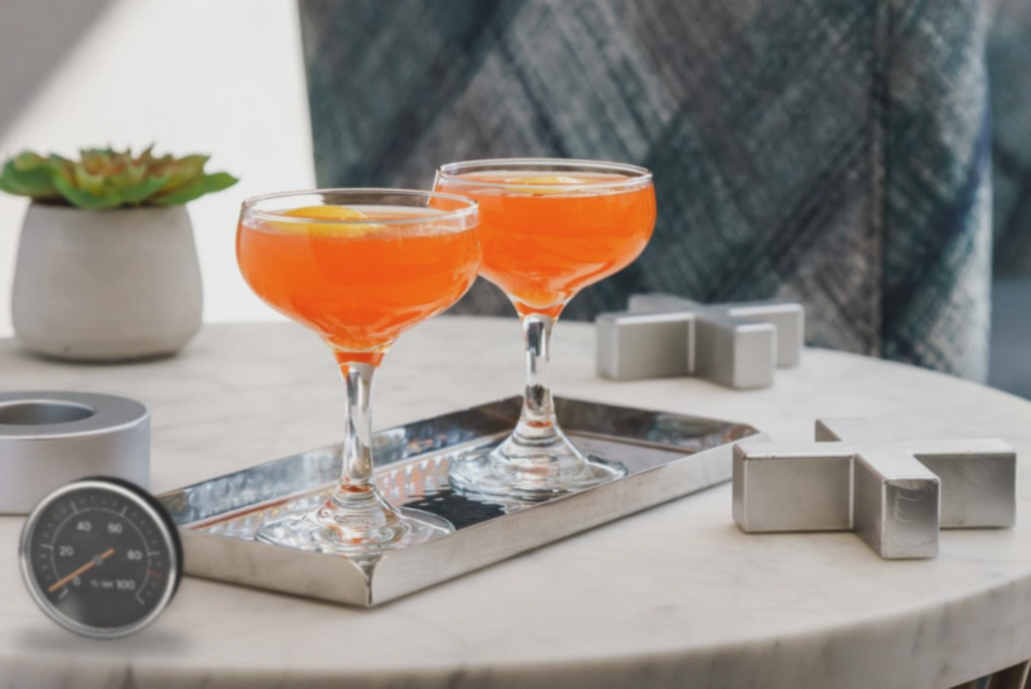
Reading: 4; %
